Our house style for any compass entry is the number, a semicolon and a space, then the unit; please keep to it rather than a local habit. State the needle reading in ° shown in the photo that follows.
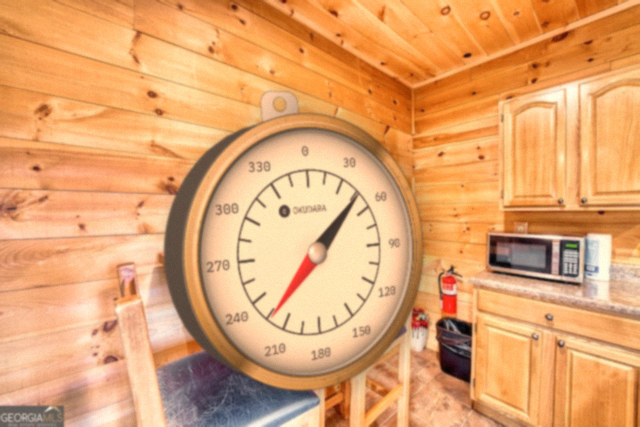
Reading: 225; °
